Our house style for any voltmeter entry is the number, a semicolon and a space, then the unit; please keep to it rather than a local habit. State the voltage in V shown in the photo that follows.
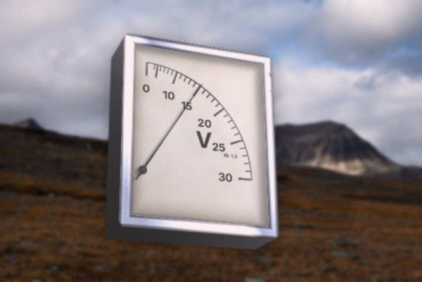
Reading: 15; V
